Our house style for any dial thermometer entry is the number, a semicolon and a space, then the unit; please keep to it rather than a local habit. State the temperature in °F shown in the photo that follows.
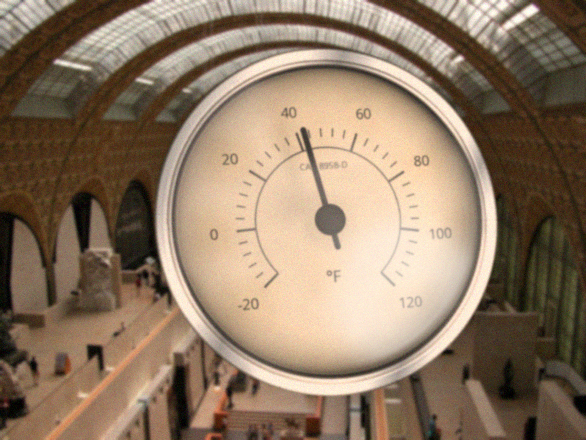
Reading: 42; °F
